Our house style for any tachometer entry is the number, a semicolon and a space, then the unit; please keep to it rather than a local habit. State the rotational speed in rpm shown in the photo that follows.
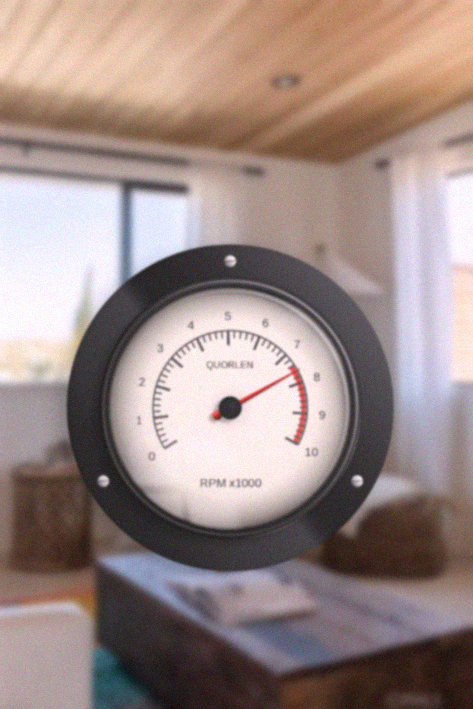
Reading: 7600; rpm
